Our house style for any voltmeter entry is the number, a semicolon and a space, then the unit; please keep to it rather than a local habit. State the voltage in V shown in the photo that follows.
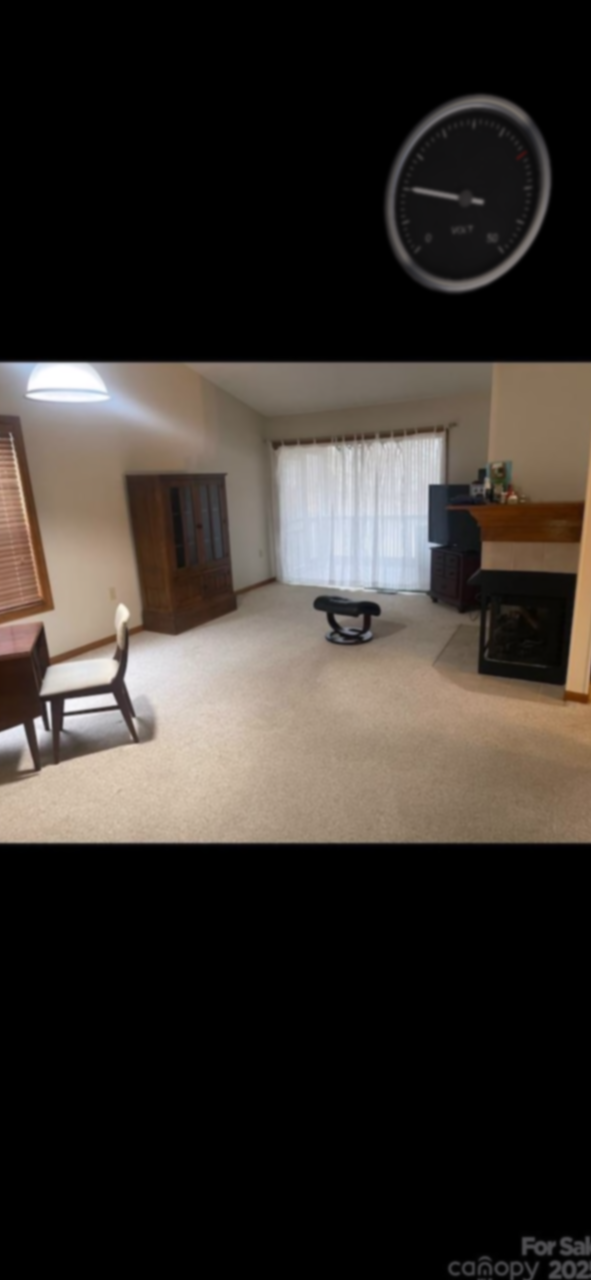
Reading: 10; V
